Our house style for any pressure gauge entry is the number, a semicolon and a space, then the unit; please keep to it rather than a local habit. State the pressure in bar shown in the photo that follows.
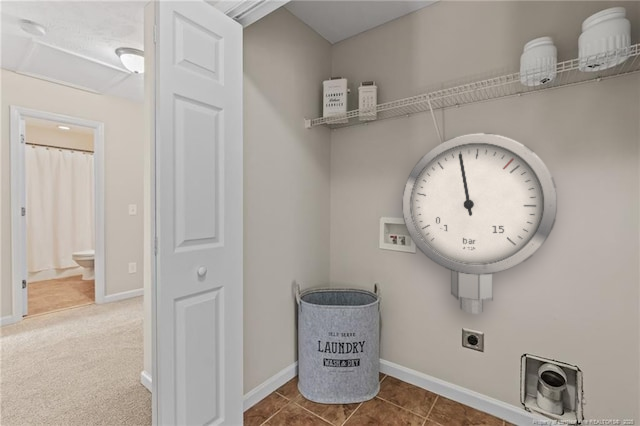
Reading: 6.5; bar
